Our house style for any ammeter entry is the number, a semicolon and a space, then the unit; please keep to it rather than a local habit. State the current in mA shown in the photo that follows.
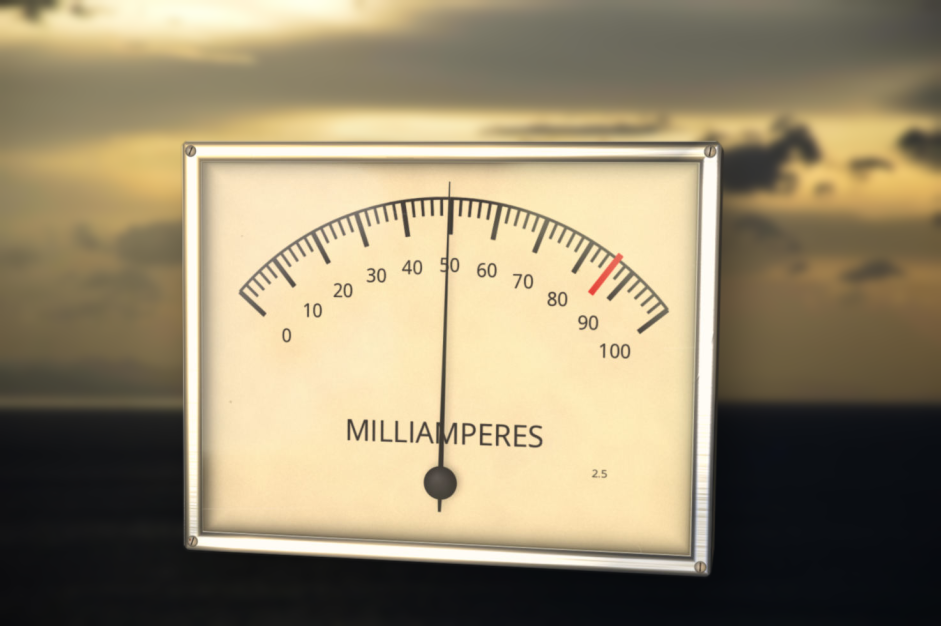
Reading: 50; mA
